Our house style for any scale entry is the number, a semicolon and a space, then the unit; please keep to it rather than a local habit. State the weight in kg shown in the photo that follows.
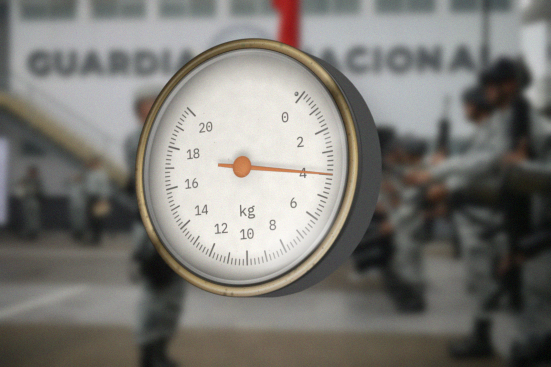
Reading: 4; kg
